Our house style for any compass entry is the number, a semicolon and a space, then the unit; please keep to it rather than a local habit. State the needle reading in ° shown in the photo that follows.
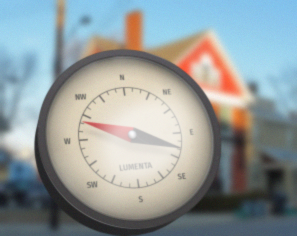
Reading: 290; °
